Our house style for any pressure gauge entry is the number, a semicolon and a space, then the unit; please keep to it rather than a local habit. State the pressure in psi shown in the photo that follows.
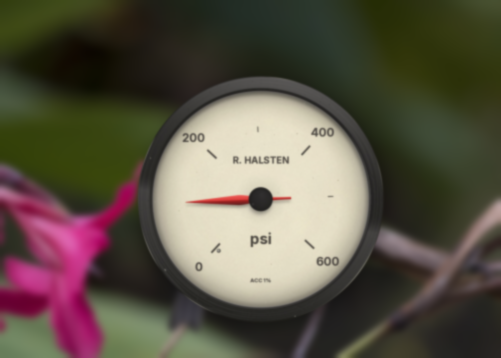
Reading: 100; psi
